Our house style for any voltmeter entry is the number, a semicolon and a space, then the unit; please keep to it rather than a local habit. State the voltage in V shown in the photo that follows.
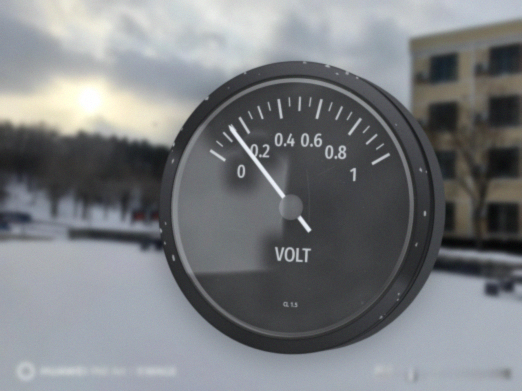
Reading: 0.15; V
